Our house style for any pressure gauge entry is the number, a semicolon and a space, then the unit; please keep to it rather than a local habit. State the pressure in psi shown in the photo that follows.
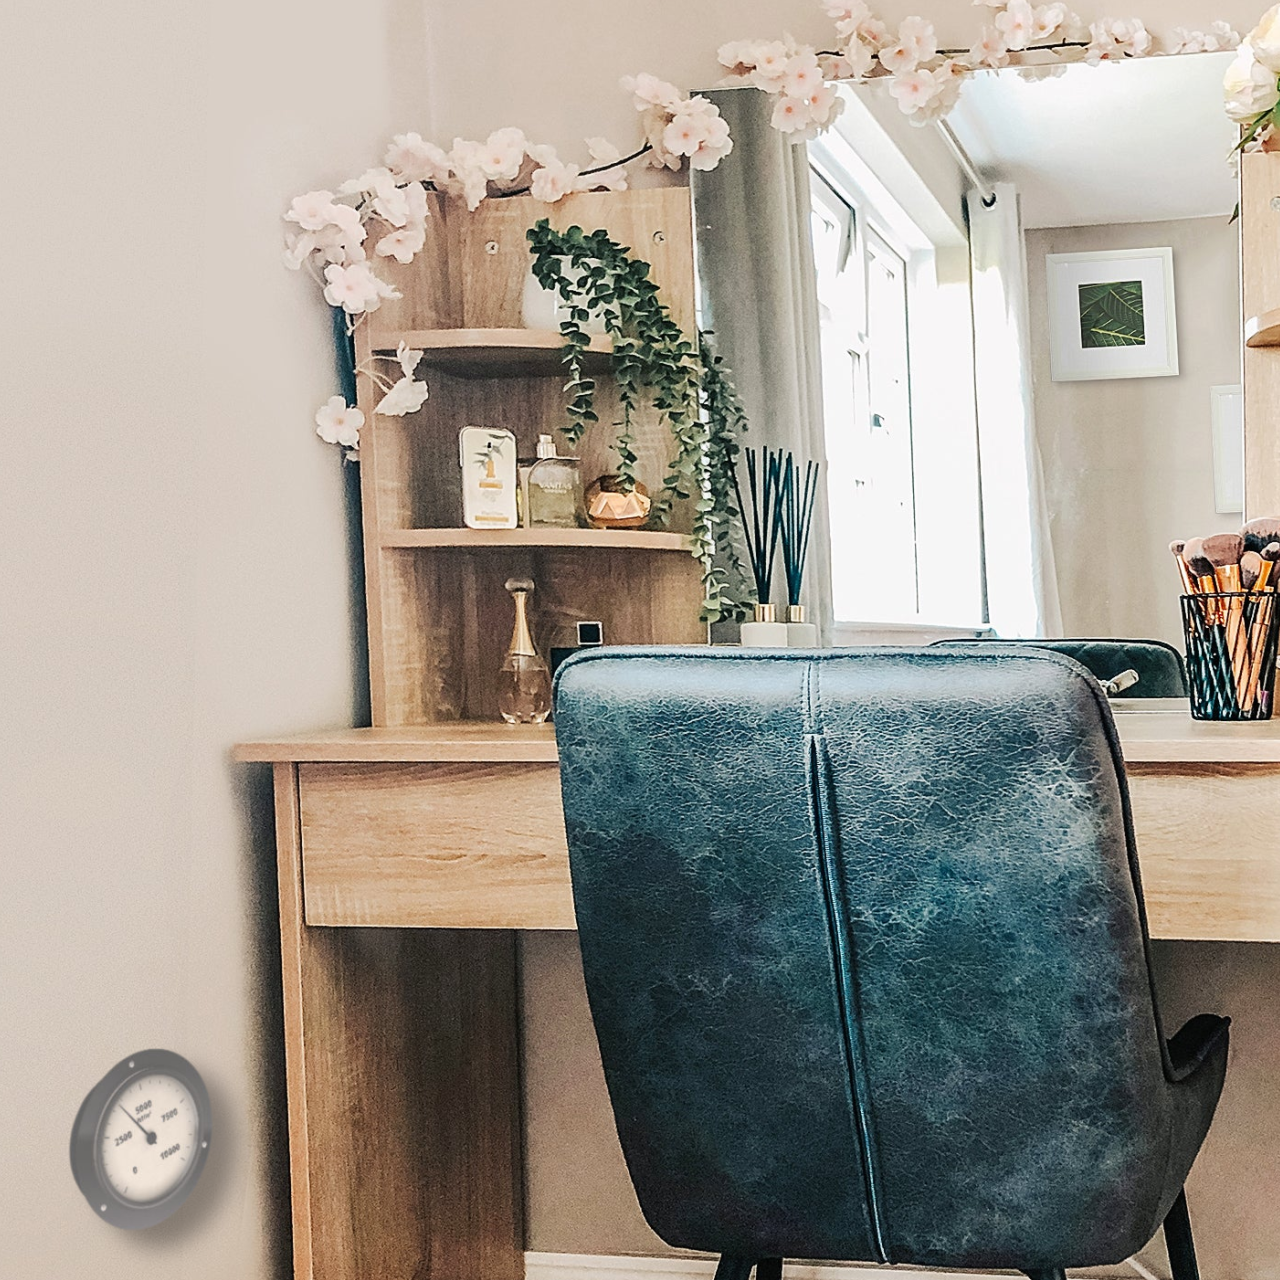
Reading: 3750; psi
